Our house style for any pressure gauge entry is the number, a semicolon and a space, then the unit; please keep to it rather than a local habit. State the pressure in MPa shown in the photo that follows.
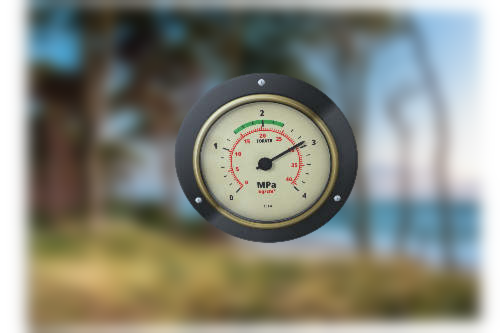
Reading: 2.9; MPa
